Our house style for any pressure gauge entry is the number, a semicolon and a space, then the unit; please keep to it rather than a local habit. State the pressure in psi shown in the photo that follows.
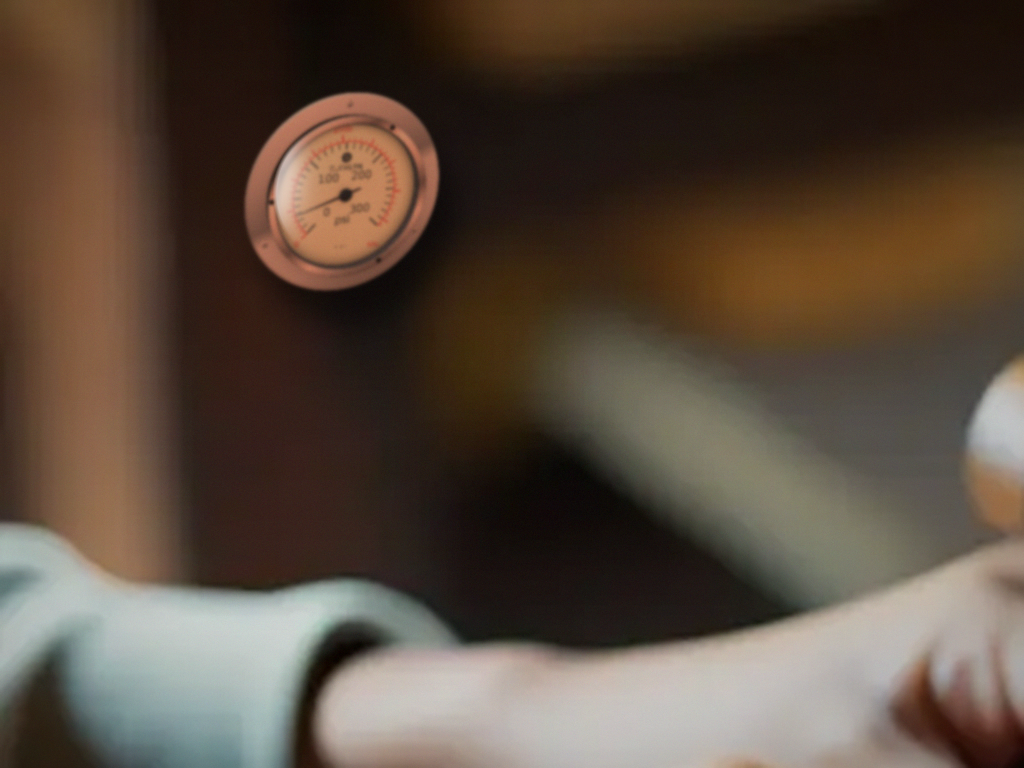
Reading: 30; psi
